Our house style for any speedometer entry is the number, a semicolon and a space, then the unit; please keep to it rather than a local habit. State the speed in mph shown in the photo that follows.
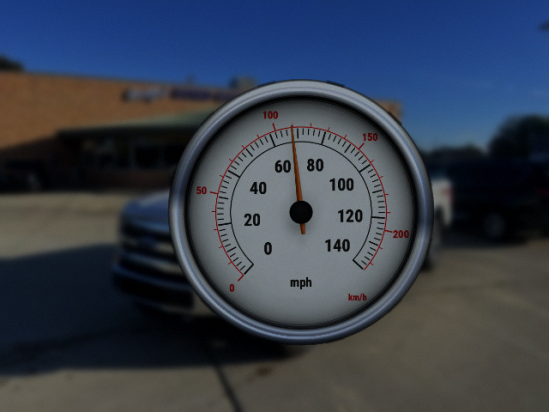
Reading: 68; mph
